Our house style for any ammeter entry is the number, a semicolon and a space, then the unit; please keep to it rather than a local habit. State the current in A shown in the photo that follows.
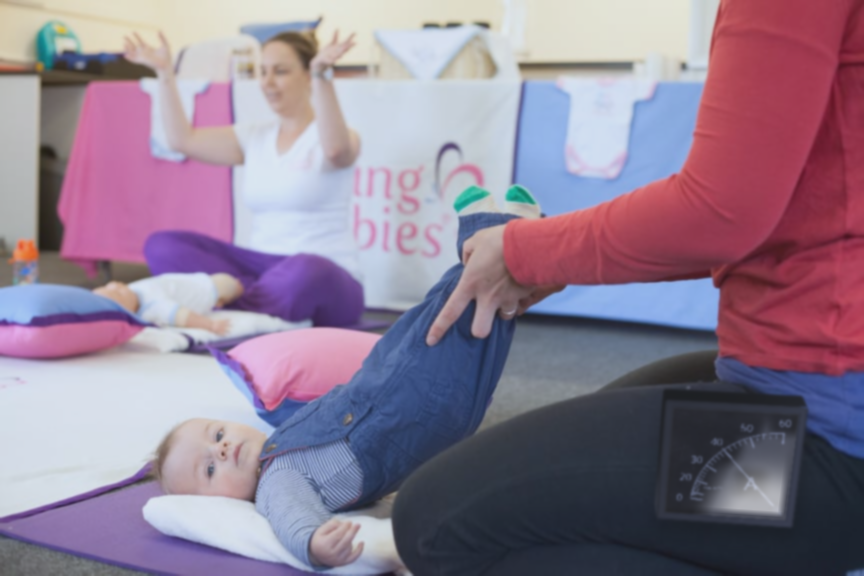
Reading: 40; A
